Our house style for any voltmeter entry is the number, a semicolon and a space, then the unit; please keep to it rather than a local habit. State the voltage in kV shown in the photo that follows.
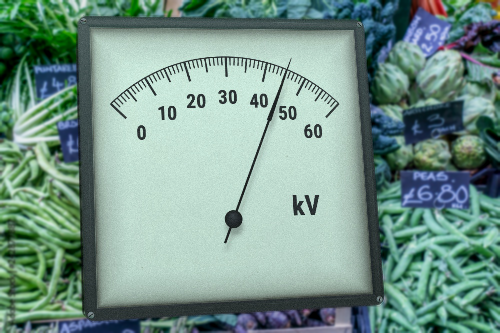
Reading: 45; kV
